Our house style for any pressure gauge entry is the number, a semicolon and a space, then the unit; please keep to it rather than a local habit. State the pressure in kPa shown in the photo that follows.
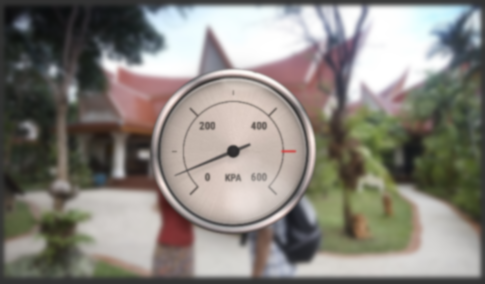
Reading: 50; kPa
